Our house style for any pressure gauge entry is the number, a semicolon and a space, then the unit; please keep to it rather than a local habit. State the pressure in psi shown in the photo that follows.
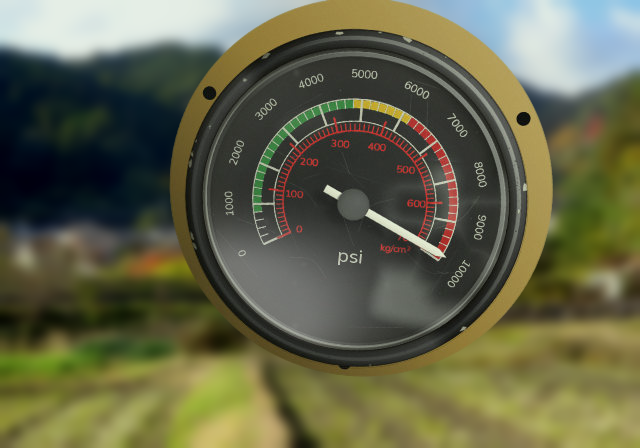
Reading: 9800; psi
